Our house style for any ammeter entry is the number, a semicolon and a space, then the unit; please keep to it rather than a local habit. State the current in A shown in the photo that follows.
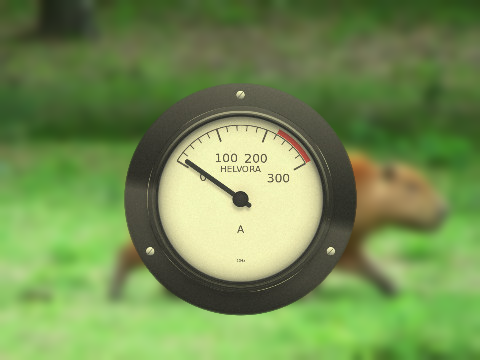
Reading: 10; A
